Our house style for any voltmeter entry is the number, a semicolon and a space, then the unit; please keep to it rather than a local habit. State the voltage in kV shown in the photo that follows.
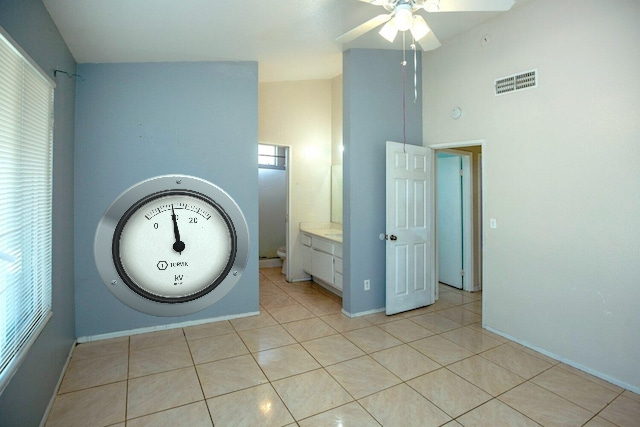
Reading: 10; kV
